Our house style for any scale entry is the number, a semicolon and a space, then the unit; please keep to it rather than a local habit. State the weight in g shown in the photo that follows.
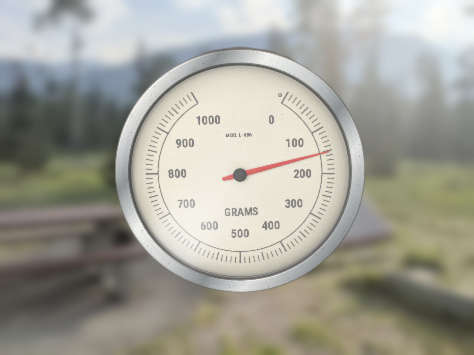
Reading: 150; g
